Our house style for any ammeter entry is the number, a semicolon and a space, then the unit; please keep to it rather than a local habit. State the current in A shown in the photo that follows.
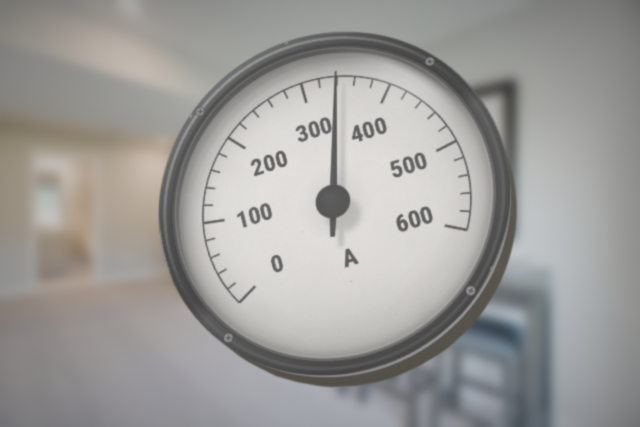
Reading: 340; A
